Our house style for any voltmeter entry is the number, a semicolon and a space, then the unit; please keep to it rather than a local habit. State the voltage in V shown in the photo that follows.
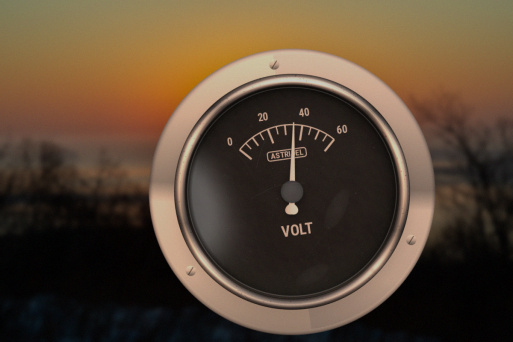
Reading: 35; V
